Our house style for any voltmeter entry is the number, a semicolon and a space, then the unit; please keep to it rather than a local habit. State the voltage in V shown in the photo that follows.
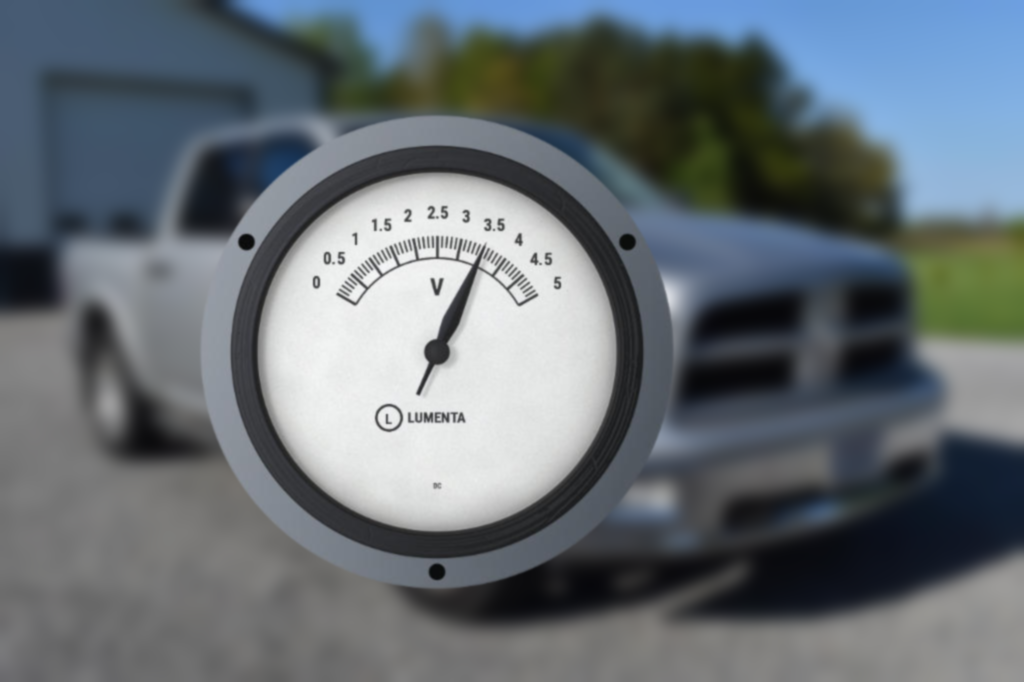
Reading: 3.5; V
